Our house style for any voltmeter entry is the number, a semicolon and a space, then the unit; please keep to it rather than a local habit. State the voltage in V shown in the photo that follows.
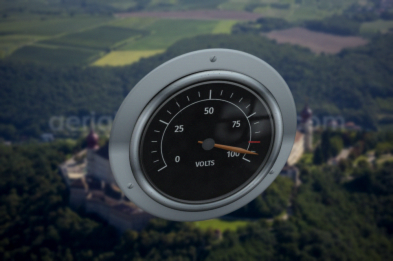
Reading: 95; V
